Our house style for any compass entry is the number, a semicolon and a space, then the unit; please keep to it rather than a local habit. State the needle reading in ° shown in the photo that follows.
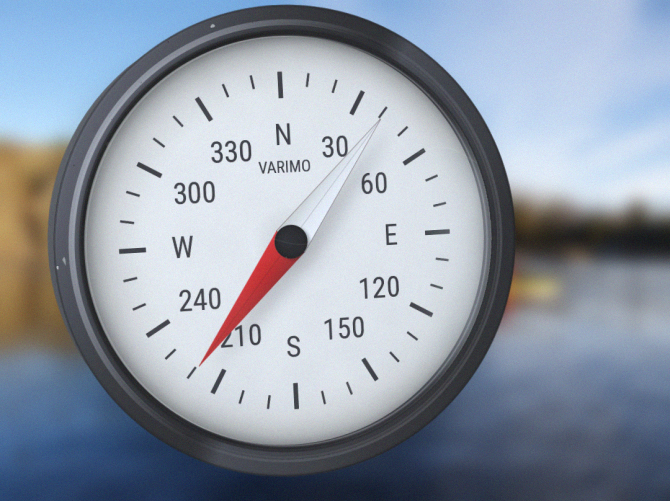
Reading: 220; °
